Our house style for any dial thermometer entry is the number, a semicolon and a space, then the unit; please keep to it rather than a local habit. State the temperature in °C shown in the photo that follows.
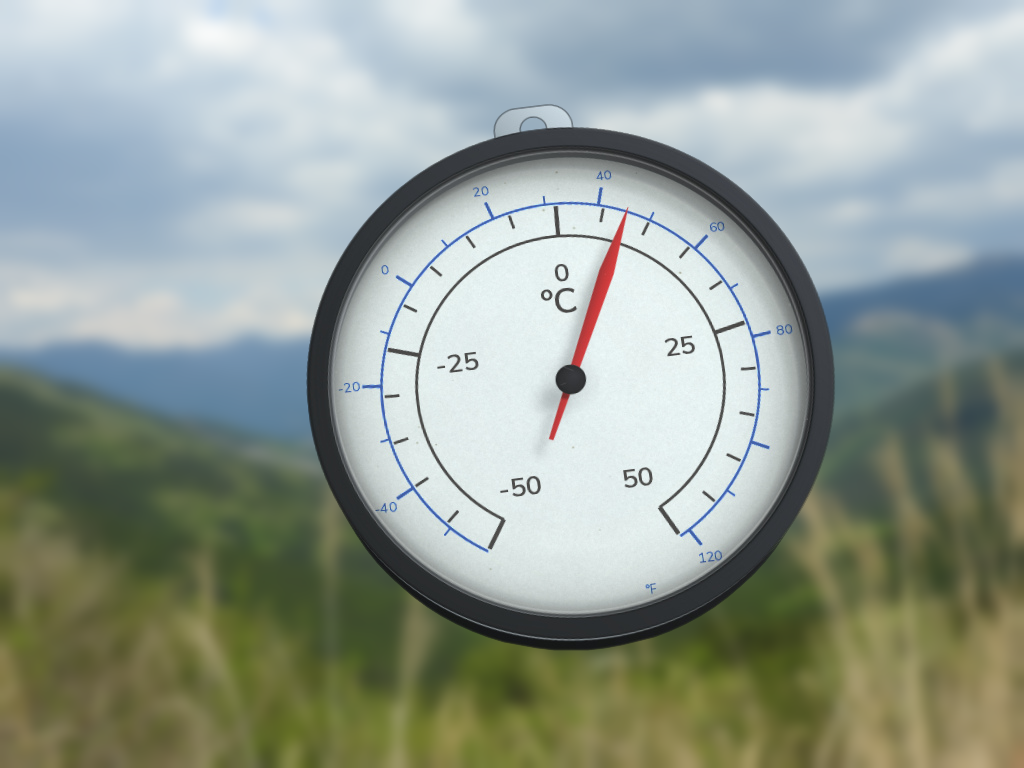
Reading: 7.5; °C
